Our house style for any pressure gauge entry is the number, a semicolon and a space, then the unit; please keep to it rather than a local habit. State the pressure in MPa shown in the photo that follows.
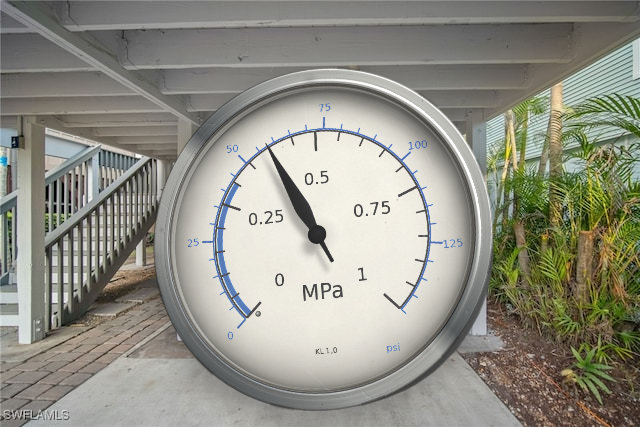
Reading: 0.4; MPa
